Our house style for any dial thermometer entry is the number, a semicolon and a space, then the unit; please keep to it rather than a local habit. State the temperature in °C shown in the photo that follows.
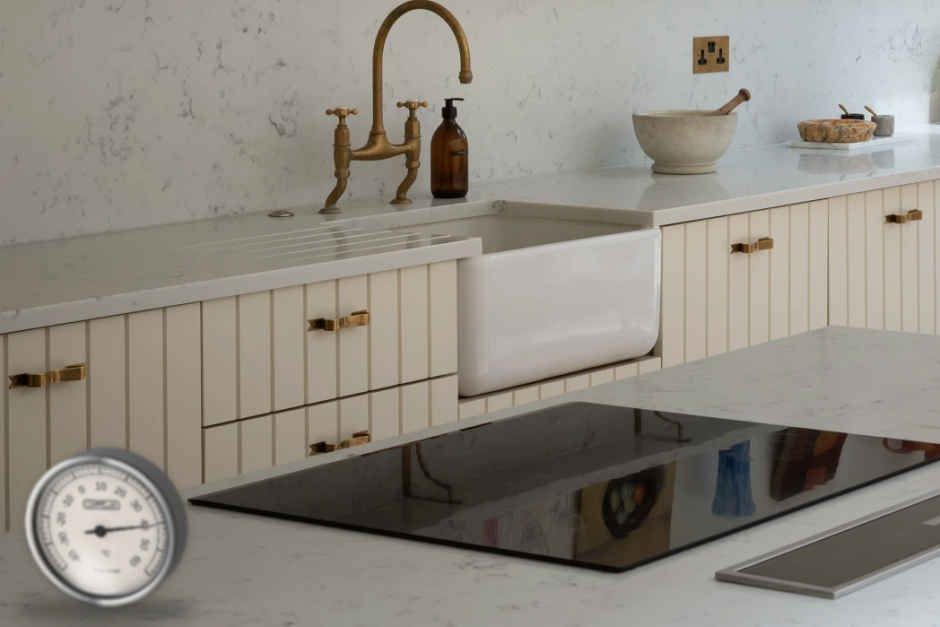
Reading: 40; °C
